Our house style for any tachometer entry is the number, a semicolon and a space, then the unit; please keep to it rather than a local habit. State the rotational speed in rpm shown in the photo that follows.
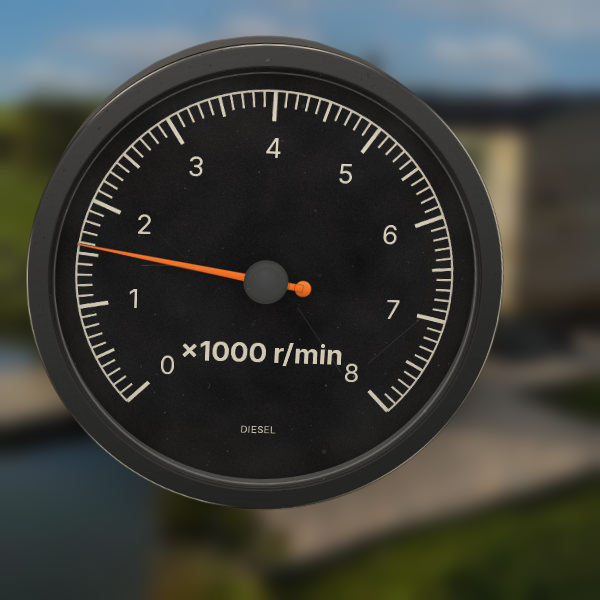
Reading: 1600; rpm
